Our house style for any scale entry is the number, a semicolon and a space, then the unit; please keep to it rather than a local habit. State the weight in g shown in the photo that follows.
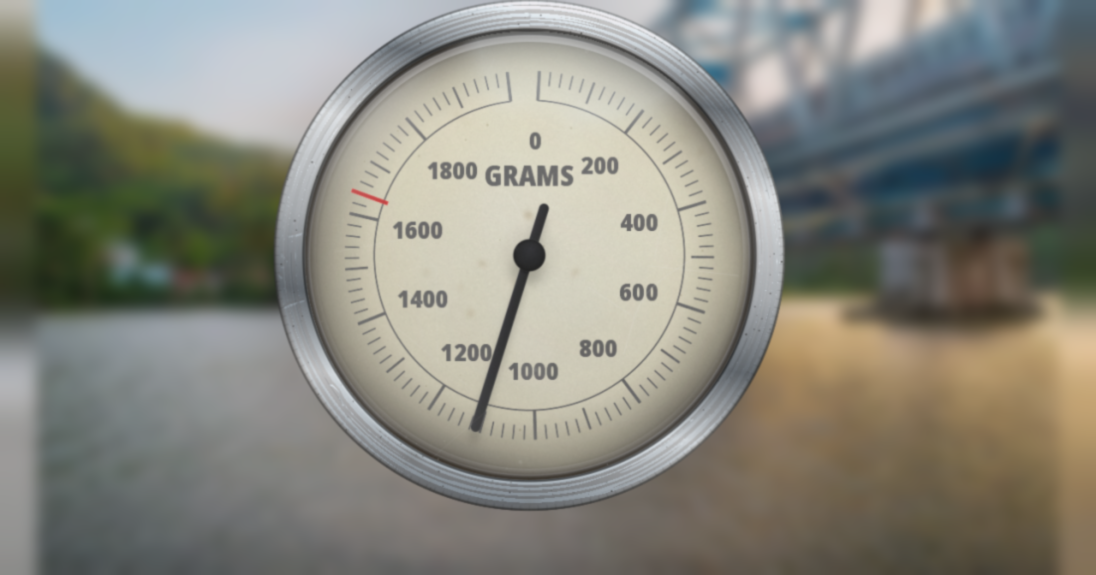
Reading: 1110; g
